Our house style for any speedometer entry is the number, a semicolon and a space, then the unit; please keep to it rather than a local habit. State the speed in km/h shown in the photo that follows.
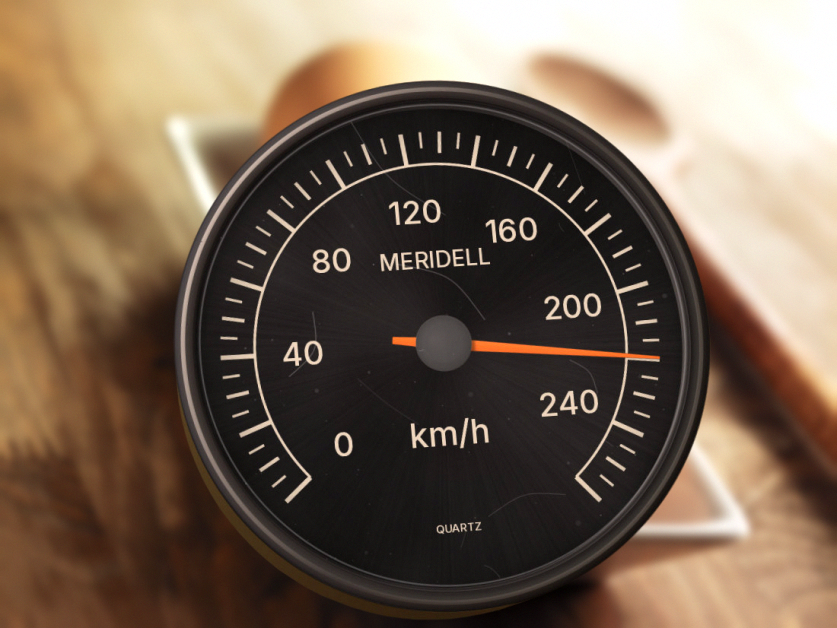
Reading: 220; km/h
